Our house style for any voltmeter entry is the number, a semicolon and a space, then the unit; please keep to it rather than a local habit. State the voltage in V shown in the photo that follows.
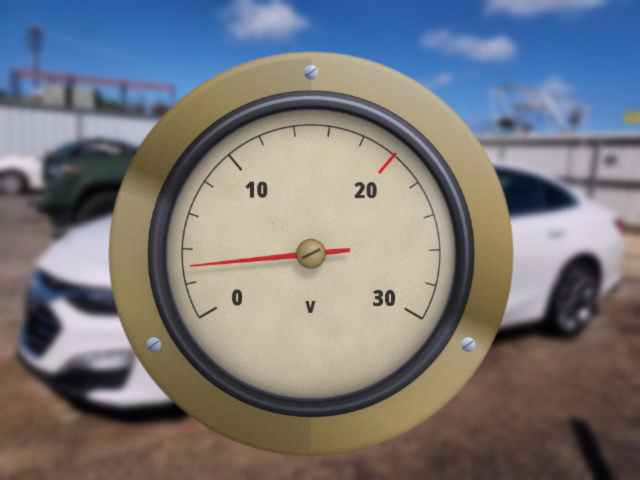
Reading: 3; V
